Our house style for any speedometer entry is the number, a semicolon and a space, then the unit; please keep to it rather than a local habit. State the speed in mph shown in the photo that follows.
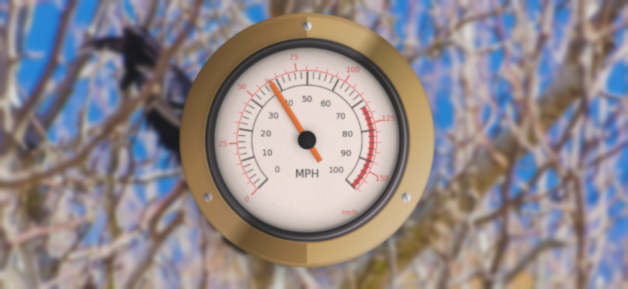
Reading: 38; mph
